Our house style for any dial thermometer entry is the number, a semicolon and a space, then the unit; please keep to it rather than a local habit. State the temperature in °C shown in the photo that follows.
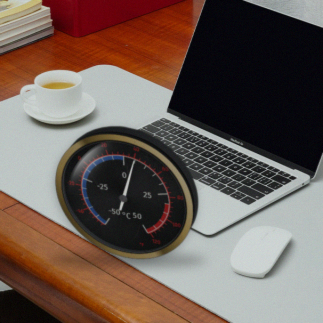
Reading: 5; °C
